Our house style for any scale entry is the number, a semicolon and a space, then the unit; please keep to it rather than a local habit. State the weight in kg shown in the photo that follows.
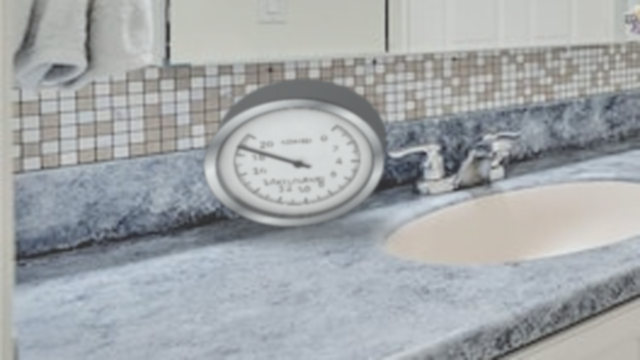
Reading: 19; kg
